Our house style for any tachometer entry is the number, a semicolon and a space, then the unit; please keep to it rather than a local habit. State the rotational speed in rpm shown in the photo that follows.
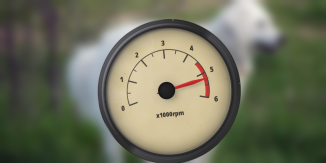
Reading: 5250; rpm
